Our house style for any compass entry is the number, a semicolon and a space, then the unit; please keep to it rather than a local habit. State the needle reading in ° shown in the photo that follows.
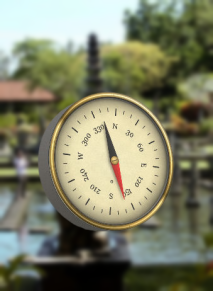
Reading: 160; °
